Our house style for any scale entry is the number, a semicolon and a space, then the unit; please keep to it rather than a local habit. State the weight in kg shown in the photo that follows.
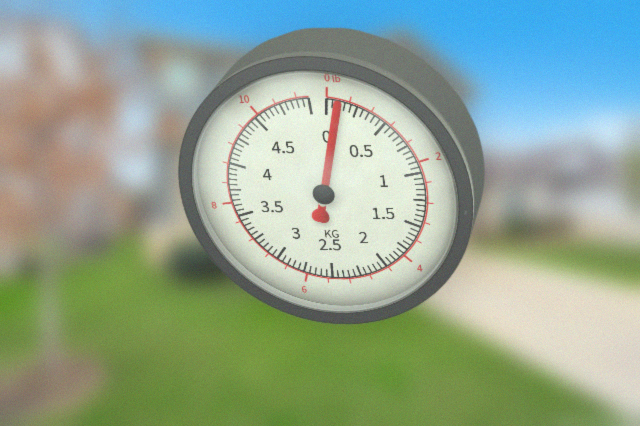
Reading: 0.1; kg
